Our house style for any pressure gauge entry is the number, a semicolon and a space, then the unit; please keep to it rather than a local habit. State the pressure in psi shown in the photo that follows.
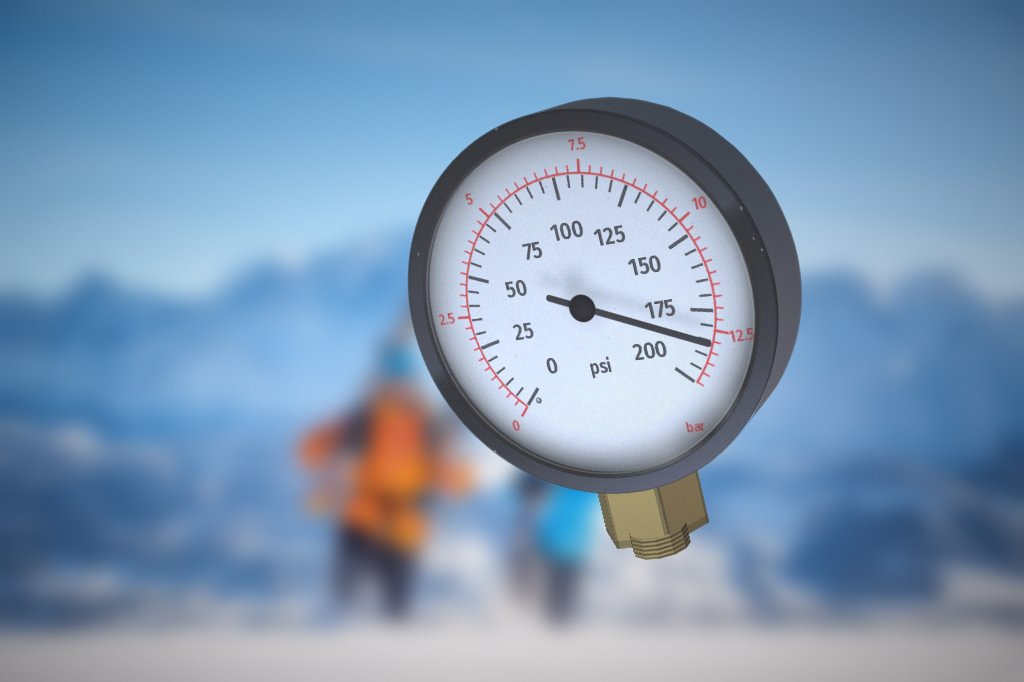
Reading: 185; psi
